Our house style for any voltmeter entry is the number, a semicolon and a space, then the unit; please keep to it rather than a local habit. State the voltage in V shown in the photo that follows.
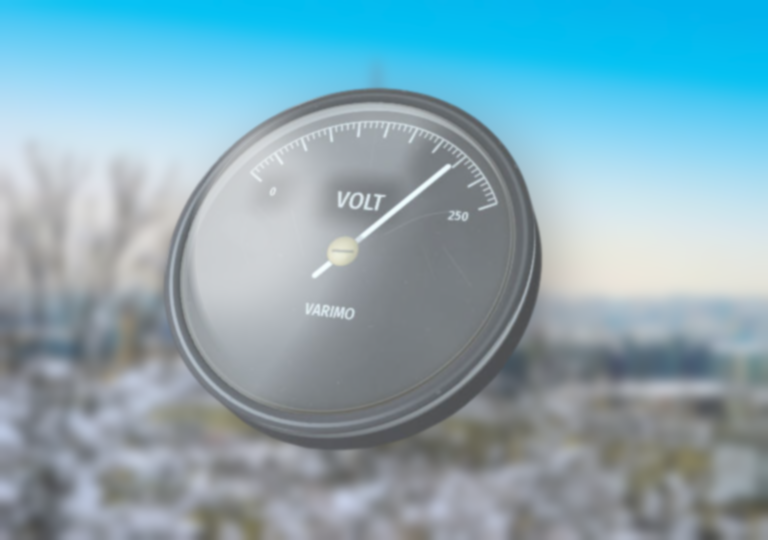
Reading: 200; V
